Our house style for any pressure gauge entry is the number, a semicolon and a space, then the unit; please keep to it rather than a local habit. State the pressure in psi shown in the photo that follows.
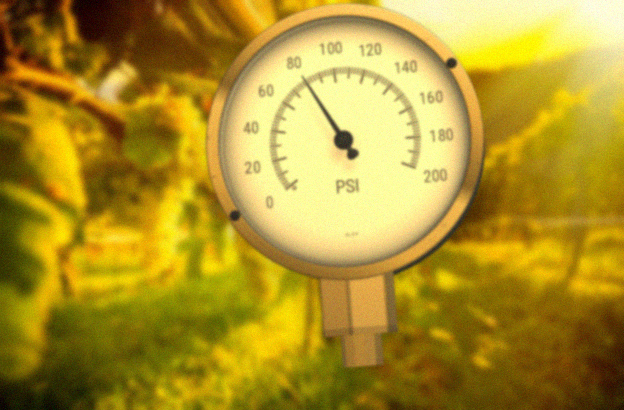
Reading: 80; psi
